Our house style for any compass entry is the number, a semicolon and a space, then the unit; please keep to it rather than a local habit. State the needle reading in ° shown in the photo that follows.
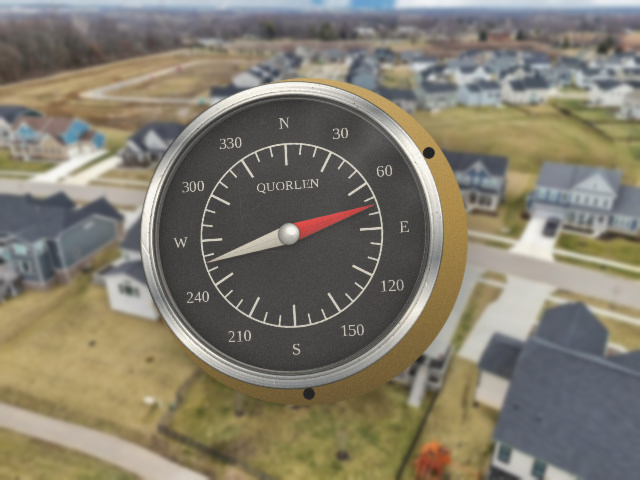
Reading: 75; °
